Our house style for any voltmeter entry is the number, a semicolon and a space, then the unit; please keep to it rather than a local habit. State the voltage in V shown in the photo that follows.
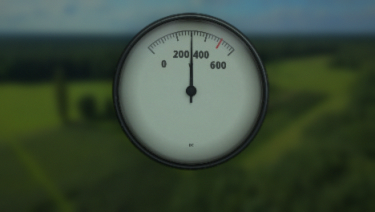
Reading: 300; V
